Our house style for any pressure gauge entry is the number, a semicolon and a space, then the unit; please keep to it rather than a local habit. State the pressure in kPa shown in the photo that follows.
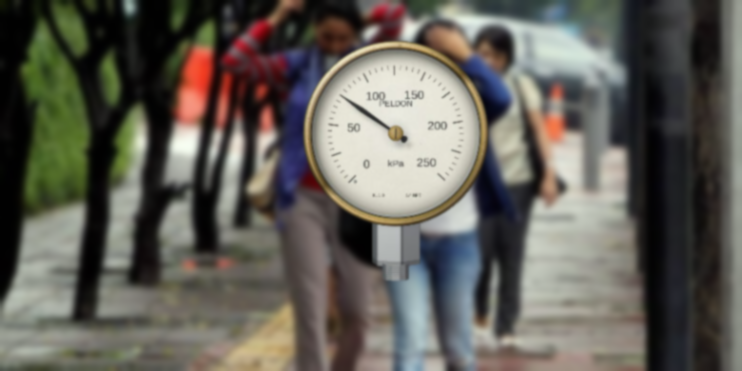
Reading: 75; kPa
